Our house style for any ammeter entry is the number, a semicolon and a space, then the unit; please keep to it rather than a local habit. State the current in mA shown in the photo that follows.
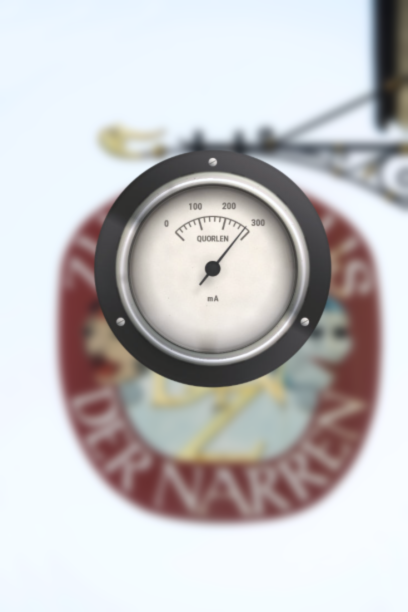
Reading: 280; mA
